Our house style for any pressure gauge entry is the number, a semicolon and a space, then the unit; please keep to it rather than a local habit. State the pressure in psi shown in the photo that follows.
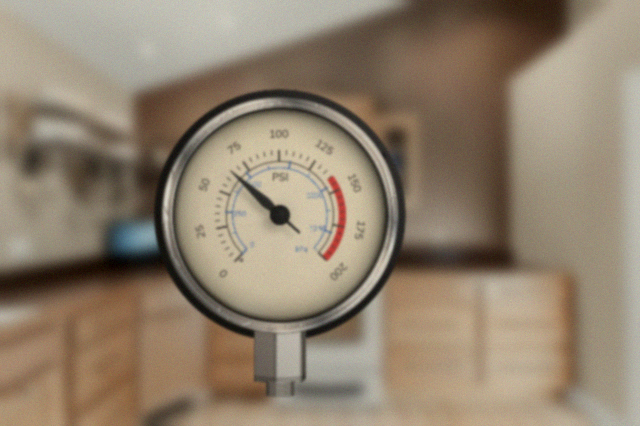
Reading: 65; psi
